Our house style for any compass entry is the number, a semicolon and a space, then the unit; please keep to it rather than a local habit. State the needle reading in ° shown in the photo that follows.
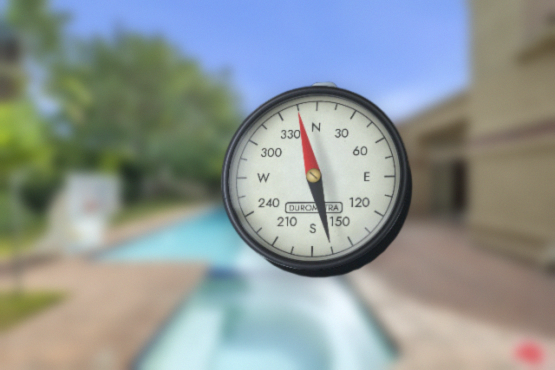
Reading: 345; °
